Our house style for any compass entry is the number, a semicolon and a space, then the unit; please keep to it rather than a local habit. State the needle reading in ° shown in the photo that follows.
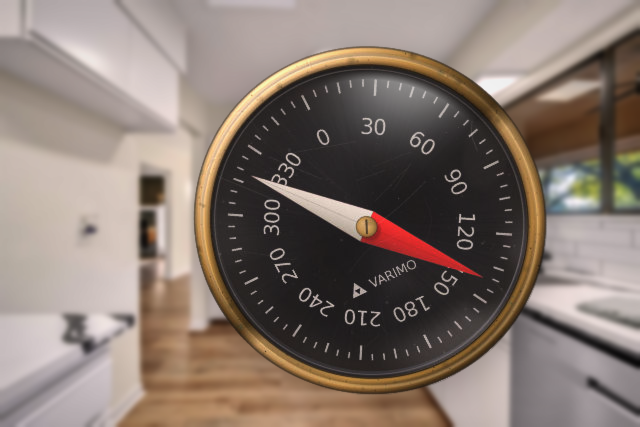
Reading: 140; °
